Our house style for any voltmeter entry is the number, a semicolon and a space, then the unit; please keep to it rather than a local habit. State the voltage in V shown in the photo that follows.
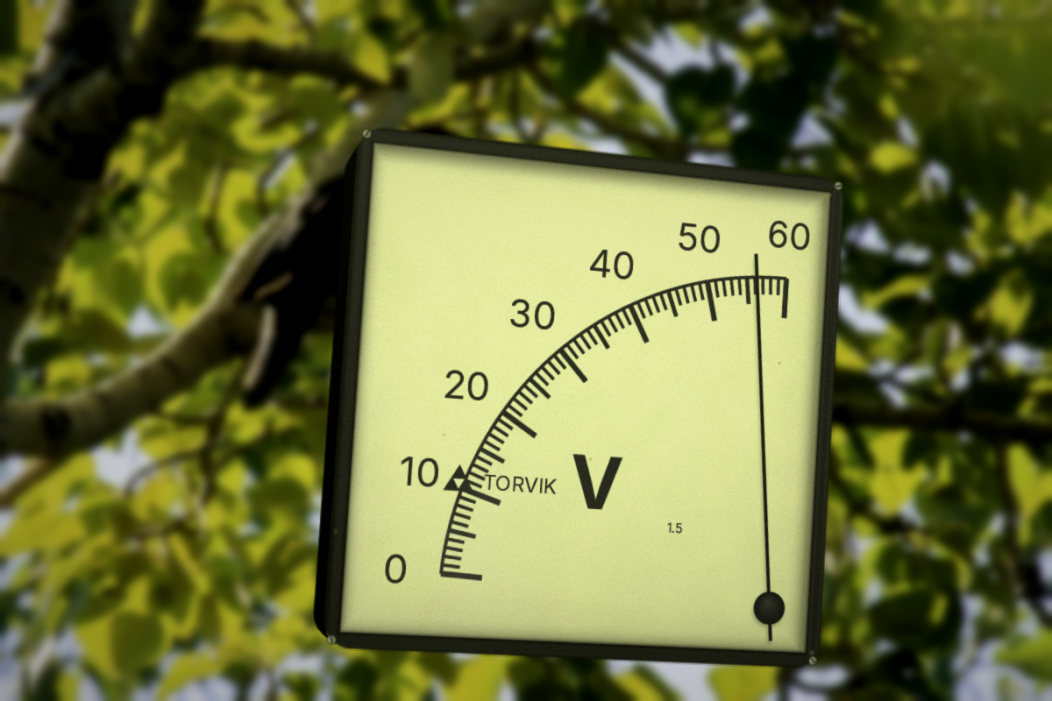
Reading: 56; V
